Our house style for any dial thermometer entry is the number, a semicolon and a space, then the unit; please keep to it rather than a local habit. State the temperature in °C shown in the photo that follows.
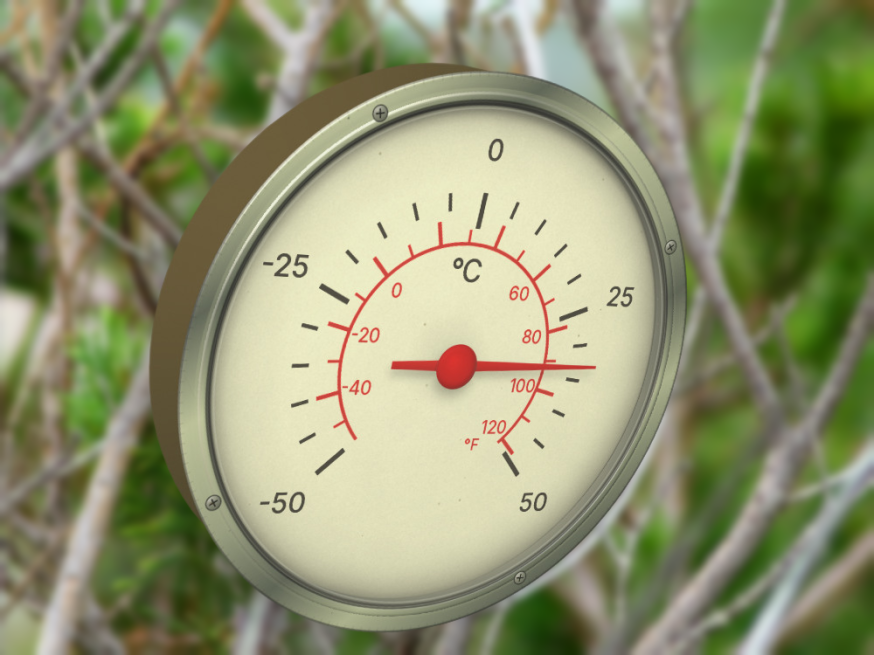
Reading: 32.5; °C
